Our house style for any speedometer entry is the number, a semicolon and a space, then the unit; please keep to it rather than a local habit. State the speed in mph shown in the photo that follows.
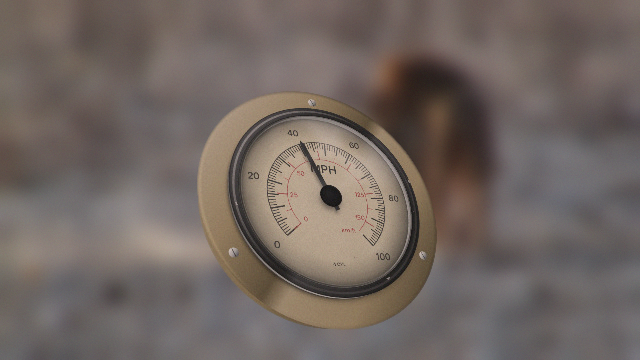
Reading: 40; mph
